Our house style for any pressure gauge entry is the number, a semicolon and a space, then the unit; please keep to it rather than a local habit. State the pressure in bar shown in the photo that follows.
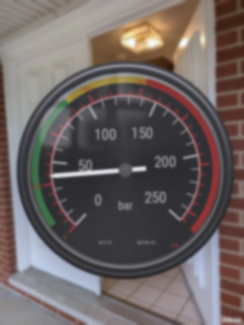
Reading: 40; bar
